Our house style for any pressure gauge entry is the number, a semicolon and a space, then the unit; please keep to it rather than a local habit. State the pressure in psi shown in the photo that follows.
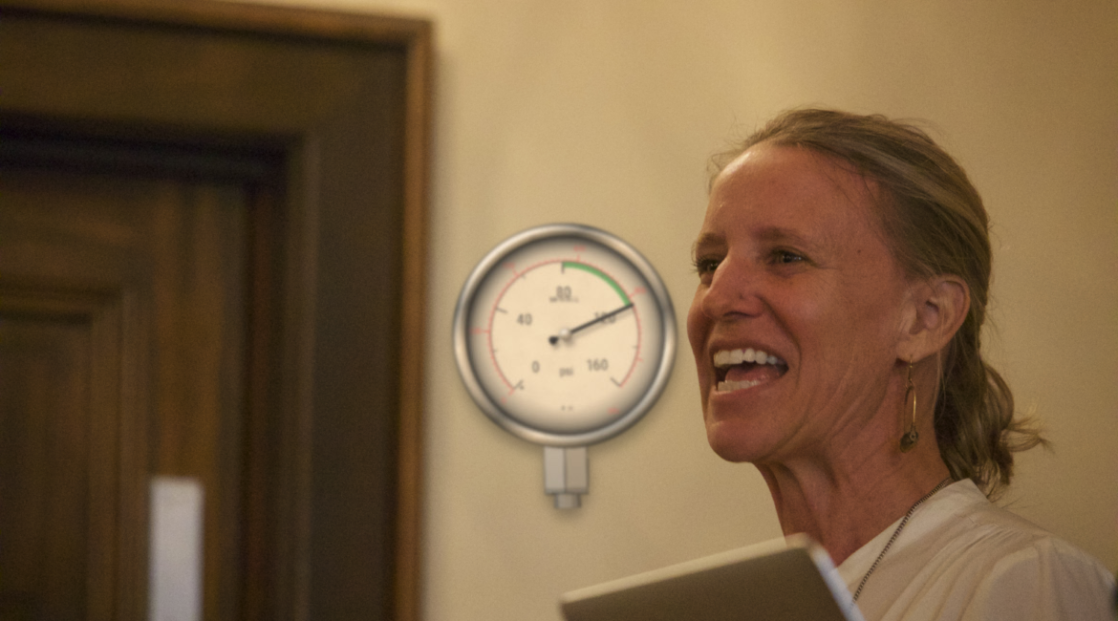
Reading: 120; psi
